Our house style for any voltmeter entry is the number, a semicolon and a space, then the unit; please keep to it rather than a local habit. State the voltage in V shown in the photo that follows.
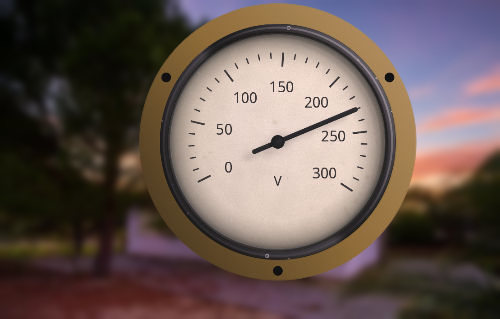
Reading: 230; V
